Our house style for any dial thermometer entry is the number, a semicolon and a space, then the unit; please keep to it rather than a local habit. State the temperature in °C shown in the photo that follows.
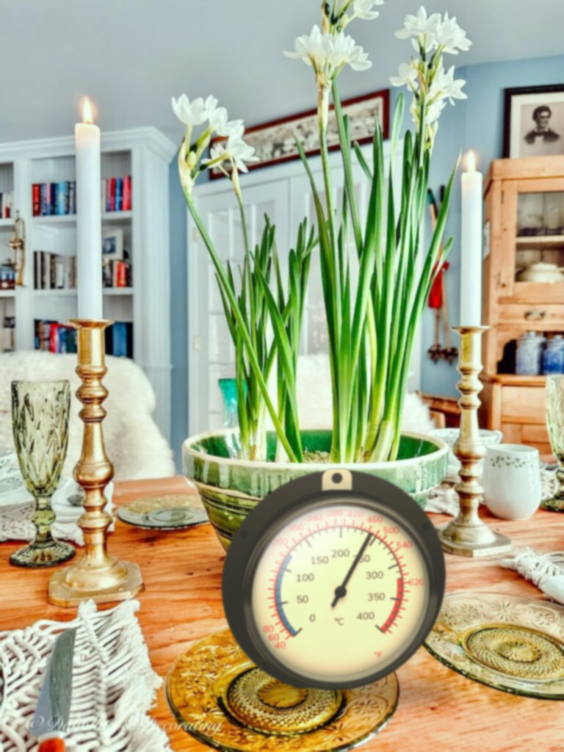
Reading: 240; °C
